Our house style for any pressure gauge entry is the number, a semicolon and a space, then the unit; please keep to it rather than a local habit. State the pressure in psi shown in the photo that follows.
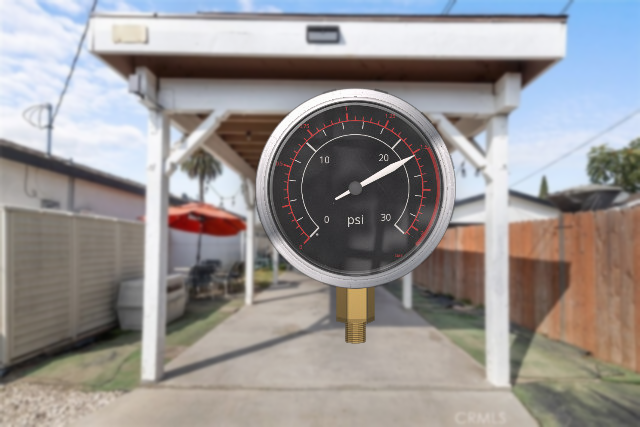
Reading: 22; psi
